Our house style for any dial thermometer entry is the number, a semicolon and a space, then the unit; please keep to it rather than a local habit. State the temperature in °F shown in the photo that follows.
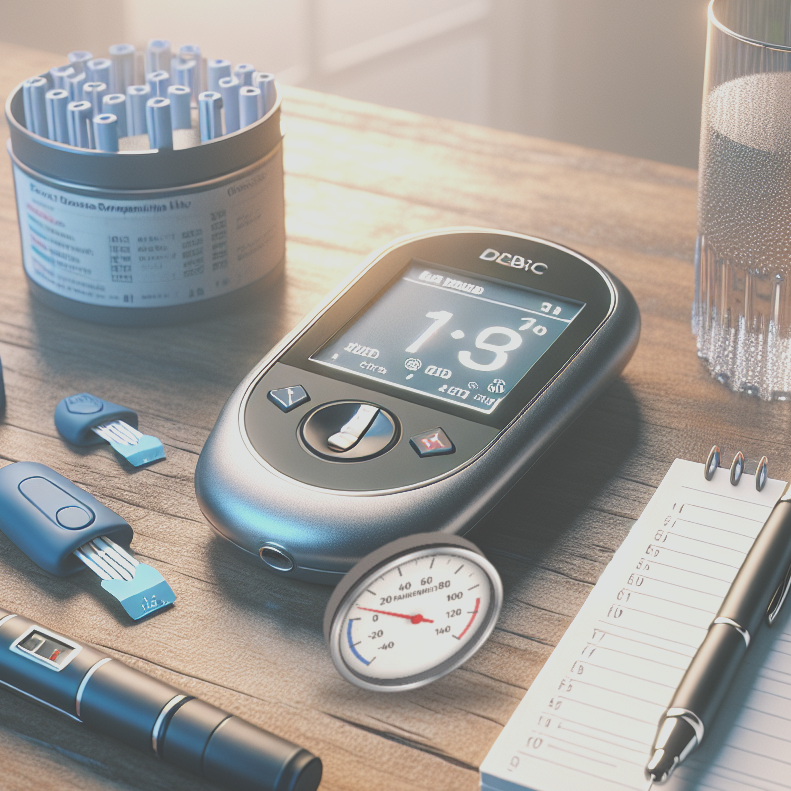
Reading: 10; °F
